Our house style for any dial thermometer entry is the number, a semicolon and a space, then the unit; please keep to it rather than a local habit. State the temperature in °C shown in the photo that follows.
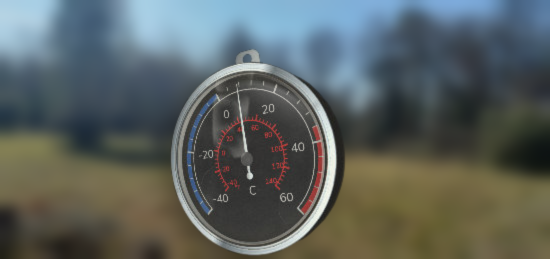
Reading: 8; °C
